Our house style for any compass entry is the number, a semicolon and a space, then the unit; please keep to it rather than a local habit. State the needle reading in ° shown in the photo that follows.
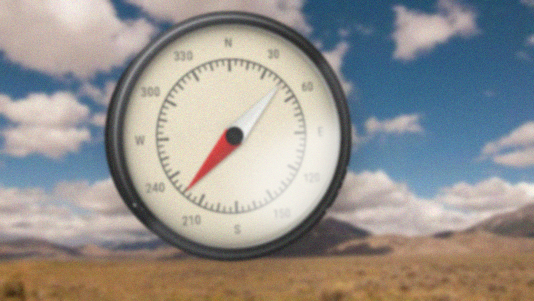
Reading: 225; °
